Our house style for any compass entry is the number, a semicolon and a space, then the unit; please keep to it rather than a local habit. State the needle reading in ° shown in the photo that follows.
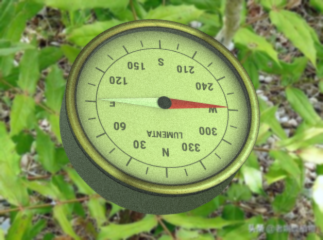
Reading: 270; °
